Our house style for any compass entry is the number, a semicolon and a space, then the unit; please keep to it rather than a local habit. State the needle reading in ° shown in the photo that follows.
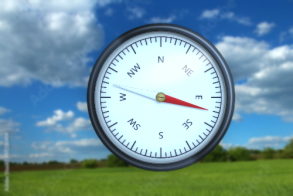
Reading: 105; °
